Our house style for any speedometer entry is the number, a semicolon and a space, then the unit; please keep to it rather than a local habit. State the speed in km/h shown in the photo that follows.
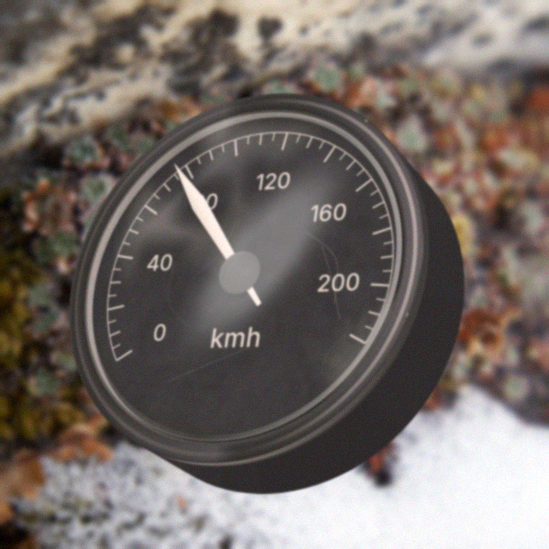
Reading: 77.5; km/h
